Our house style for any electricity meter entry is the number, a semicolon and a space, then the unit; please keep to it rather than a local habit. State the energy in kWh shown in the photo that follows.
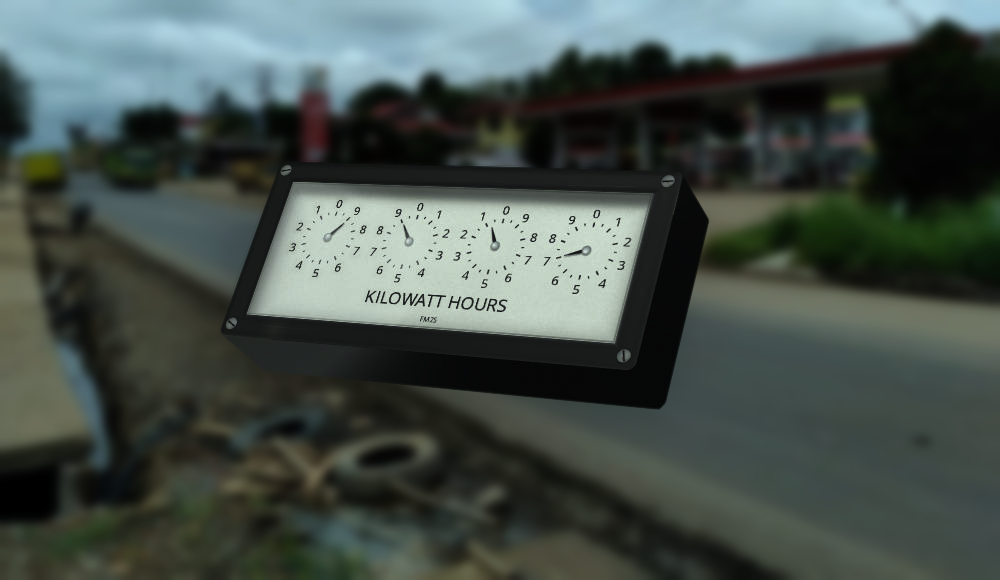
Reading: 8907; kWh
